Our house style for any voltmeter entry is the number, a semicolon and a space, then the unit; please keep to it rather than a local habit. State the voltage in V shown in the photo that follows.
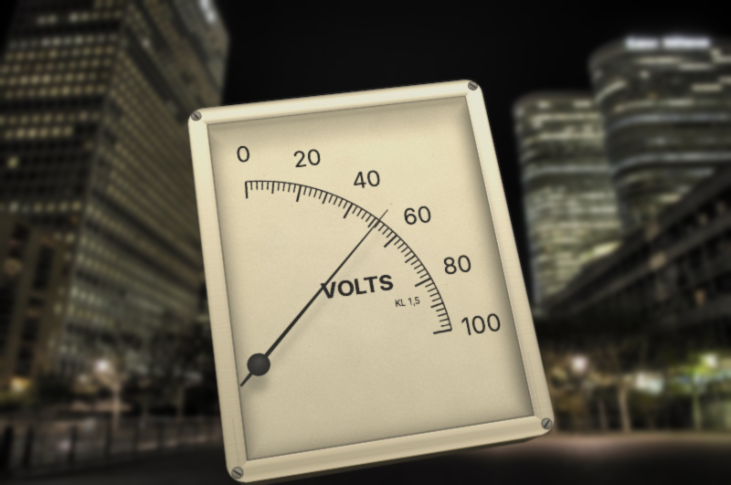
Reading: 52; V
